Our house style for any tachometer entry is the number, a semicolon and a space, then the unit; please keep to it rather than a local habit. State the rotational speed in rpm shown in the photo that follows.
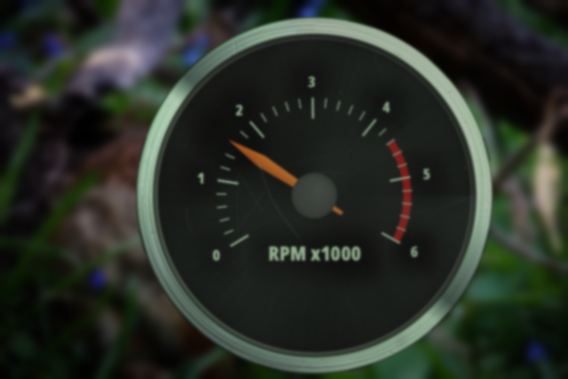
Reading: 1600; rpm
